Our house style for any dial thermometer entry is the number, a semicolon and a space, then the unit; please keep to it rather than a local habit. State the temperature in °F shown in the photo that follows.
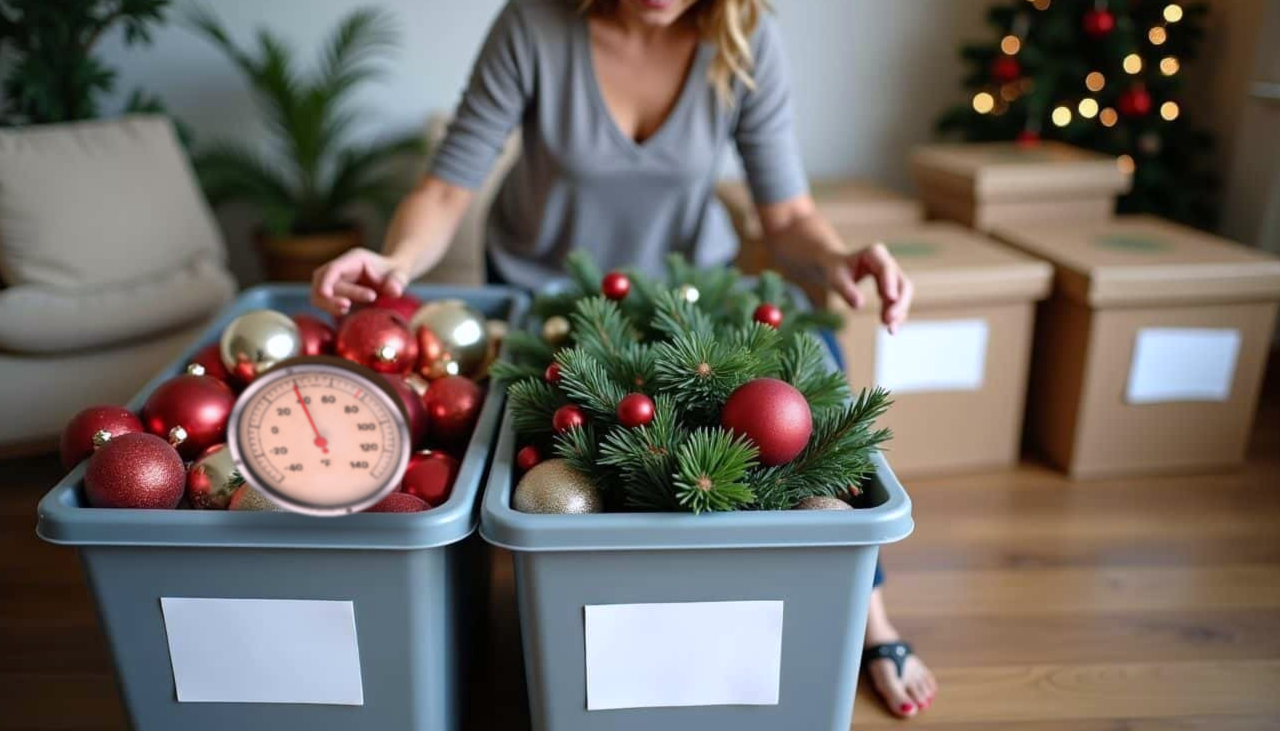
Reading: 40; °F
